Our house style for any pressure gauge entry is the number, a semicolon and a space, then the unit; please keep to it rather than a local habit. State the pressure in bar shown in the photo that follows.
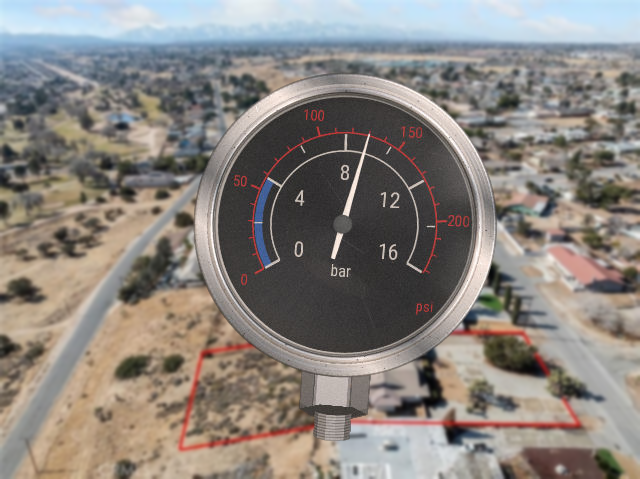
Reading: 9; bar
